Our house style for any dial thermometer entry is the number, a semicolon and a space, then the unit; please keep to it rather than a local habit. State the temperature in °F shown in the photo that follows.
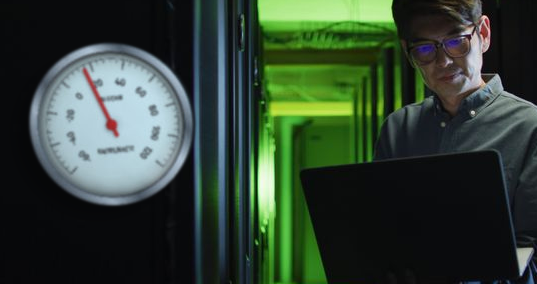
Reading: 16; °F
